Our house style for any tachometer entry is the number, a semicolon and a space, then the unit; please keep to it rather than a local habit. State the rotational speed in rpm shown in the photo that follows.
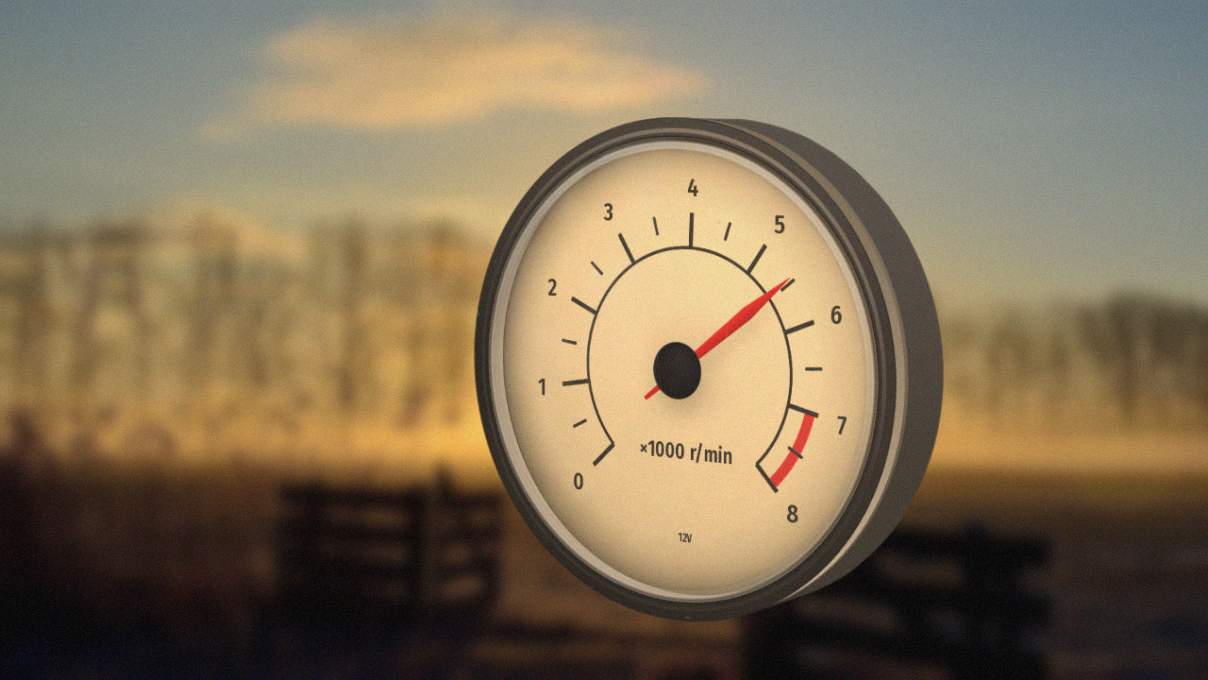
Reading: 5500; rpm
